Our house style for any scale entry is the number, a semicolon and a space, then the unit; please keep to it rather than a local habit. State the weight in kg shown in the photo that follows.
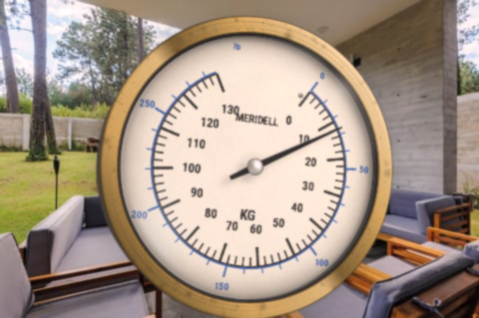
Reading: 12; kg
